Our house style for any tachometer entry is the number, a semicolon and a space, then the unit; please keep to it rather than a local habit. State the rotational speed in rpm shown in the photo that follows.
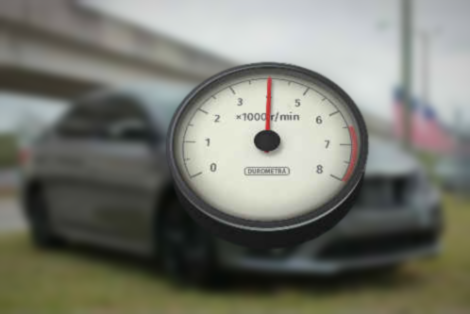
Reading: 4000; rpm
